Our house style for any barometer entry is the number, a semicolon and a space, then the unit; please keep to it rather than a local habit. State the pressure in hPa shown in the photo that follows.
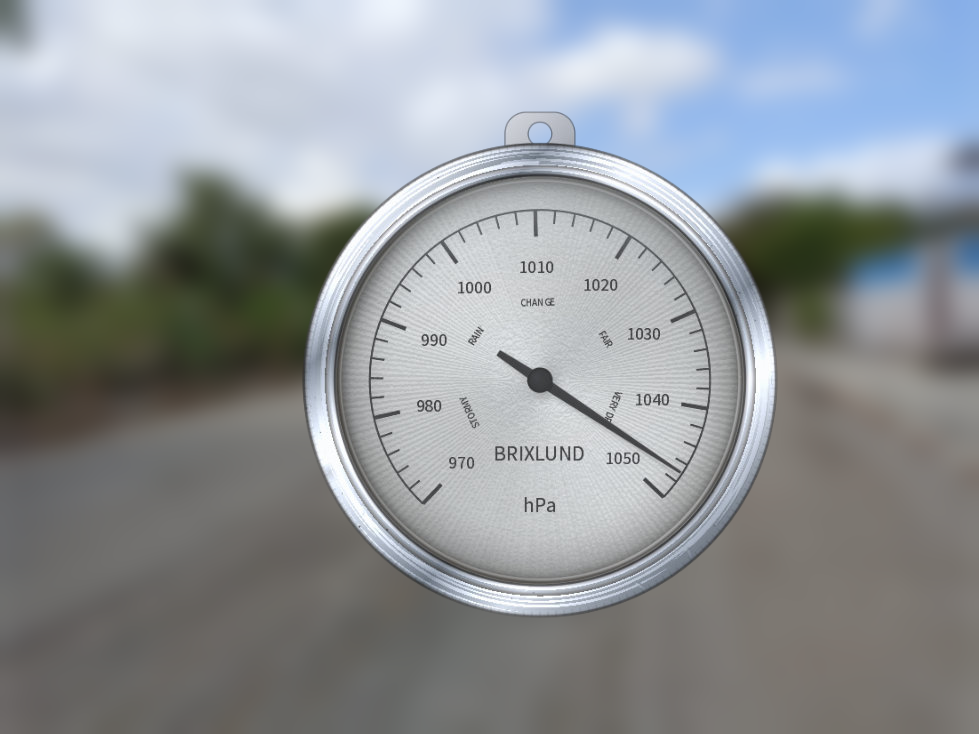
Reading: 1047; hPa
